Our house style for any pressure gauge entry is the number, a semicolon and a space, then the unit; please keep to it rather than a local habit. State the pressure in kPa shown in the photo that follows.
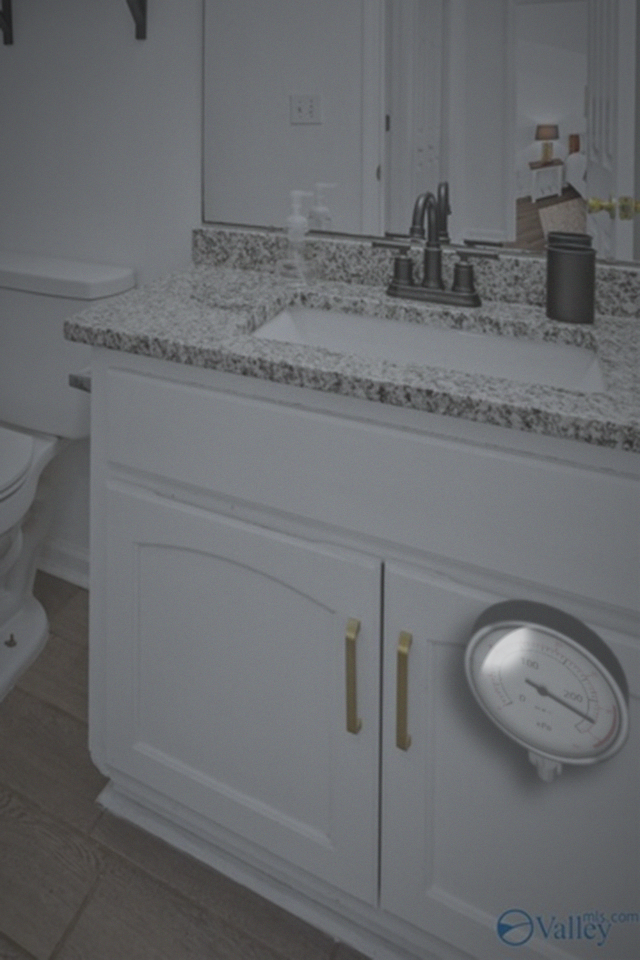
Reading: 225; kPa
